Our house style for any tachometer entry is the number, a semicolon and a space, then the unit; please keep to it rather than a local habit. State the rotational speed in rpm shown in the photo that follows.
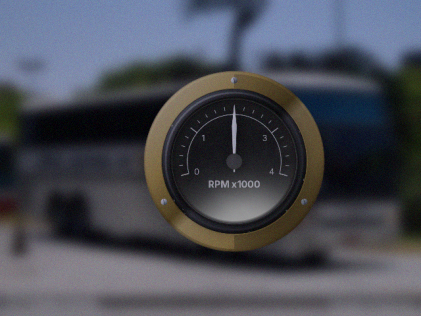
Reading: 2000; rpm
